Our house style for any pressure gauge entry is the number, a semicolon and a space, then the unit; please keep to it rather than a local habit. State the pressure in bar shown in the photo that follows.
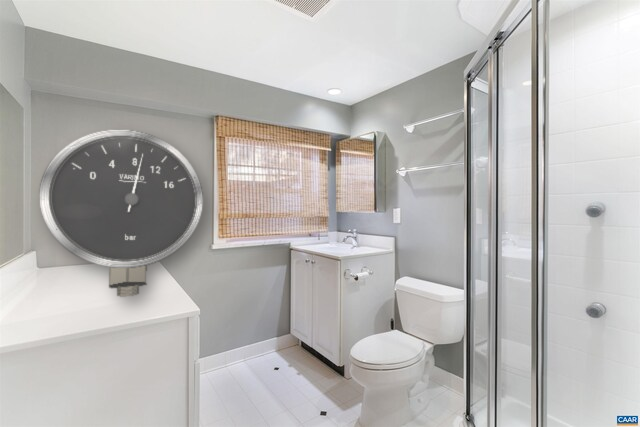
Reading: 9; bar
